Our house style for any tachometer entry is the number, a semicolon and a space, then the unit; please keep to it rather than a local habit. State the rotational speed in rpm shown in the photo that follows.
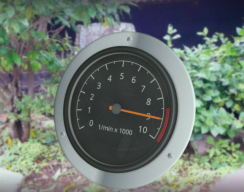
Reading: 9000; rpm
